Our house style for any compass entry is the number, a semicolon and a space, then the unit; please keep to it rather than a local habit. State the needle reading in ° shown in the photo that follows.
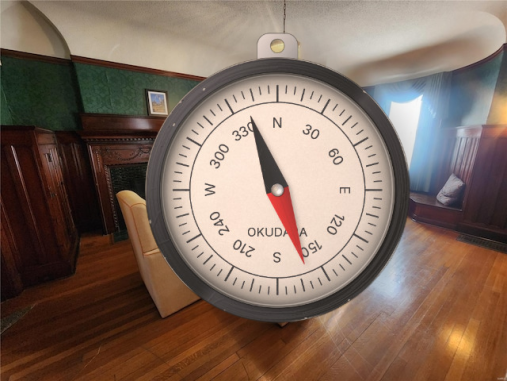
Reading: 160; °
